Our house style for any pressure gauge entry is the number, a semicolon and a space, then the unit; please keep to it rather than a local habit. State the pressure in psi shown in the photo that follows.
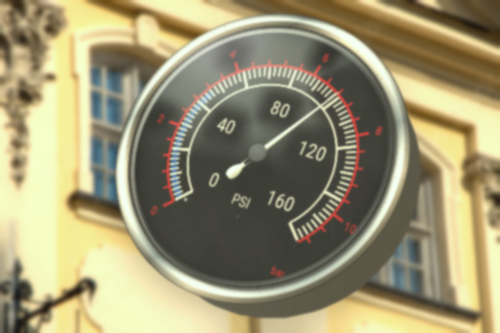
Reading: 100; psi
